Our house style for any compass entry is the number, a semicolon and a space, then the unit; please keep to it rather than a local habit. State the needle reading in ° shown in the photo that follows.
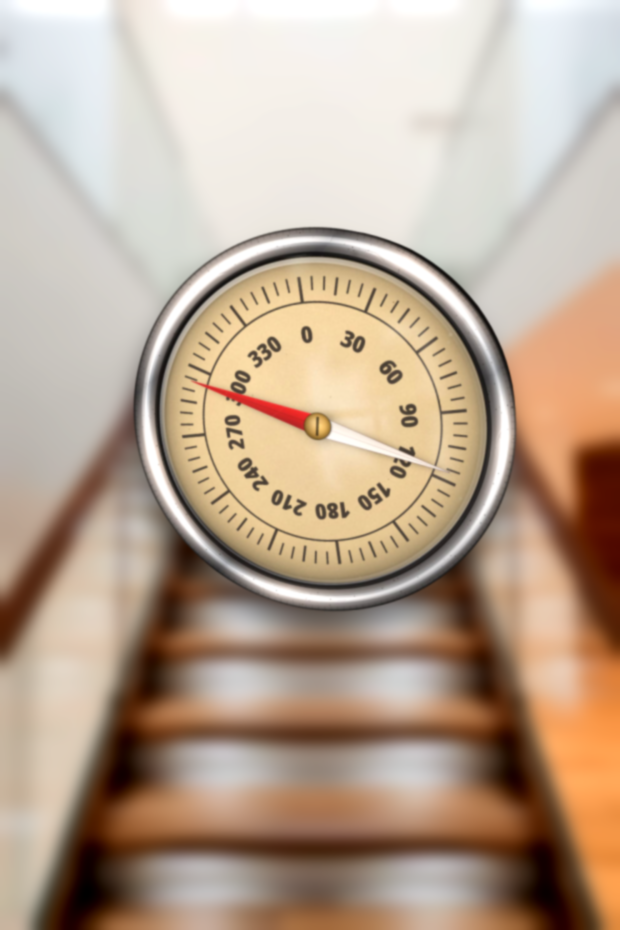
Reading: 295; °
